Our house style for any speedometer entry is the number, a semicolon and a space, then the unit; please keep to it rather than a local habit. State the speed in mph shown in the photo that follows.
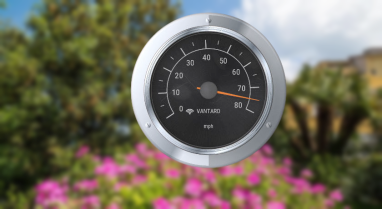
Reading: 75; mph
